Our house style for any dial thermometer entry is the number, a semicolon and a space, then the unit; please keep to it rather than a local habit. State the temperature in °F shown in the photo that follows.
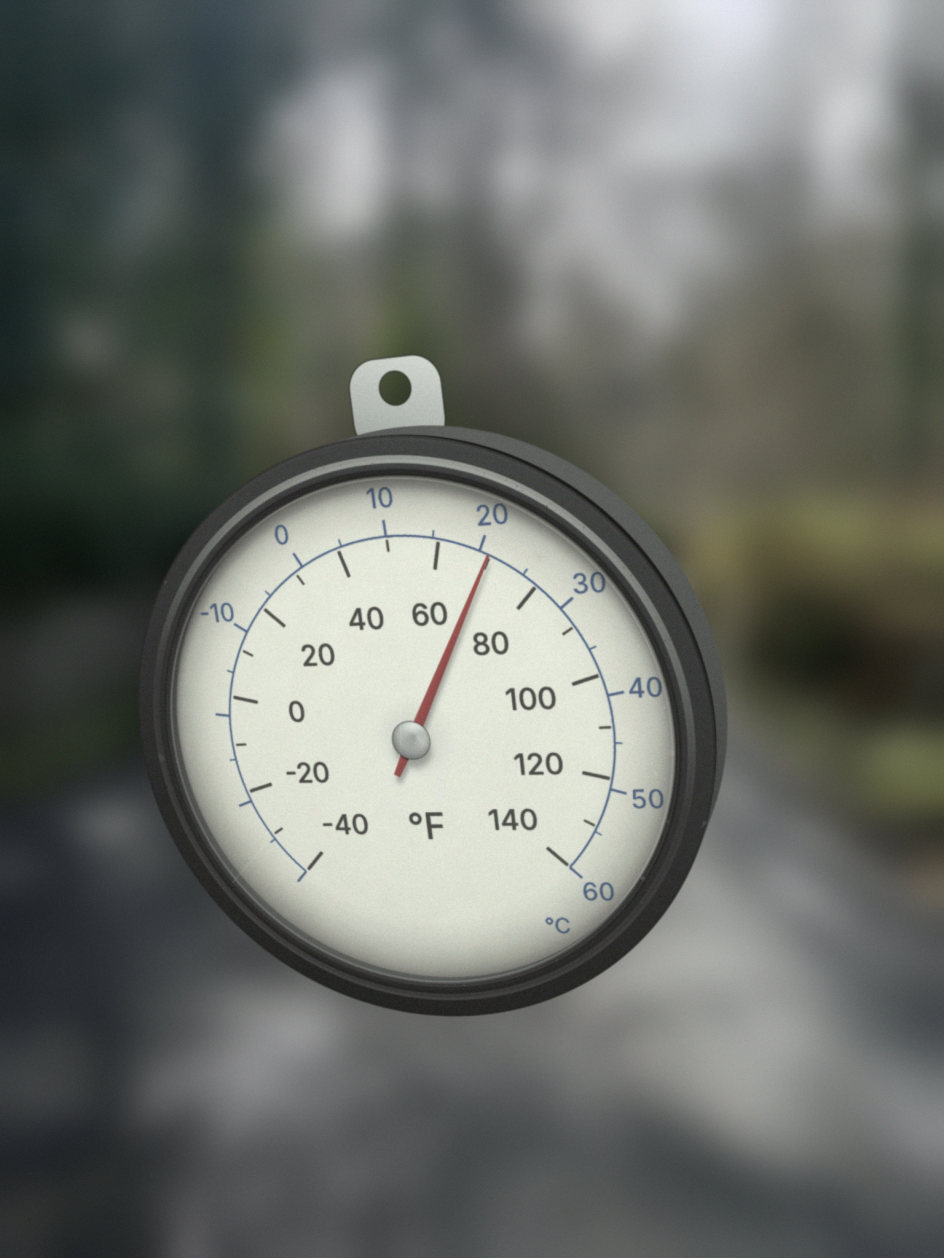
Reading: 70; °F
